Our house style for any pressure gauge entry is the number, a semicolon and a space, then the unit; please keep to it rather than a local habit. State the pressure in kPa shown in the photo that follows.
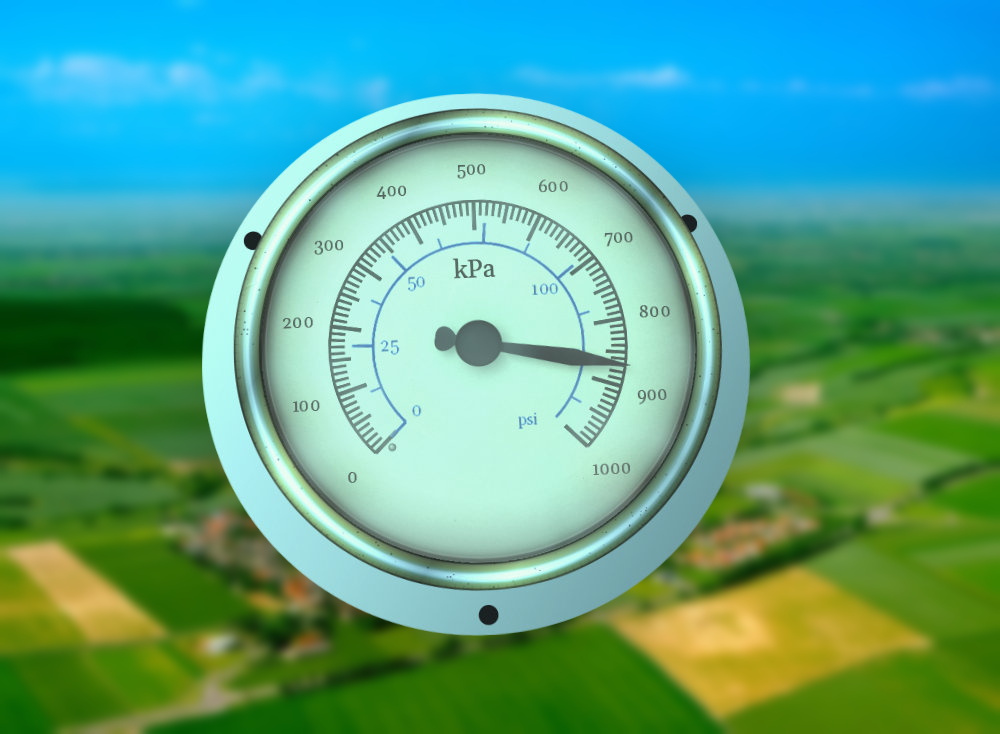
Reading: 870; kPa
